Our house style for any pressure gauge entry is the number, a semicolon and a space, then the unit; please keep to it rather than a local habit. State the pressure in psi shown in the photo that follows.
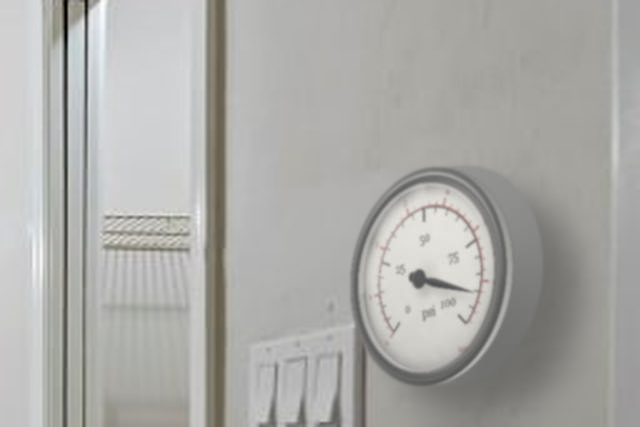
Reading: 90; psi
